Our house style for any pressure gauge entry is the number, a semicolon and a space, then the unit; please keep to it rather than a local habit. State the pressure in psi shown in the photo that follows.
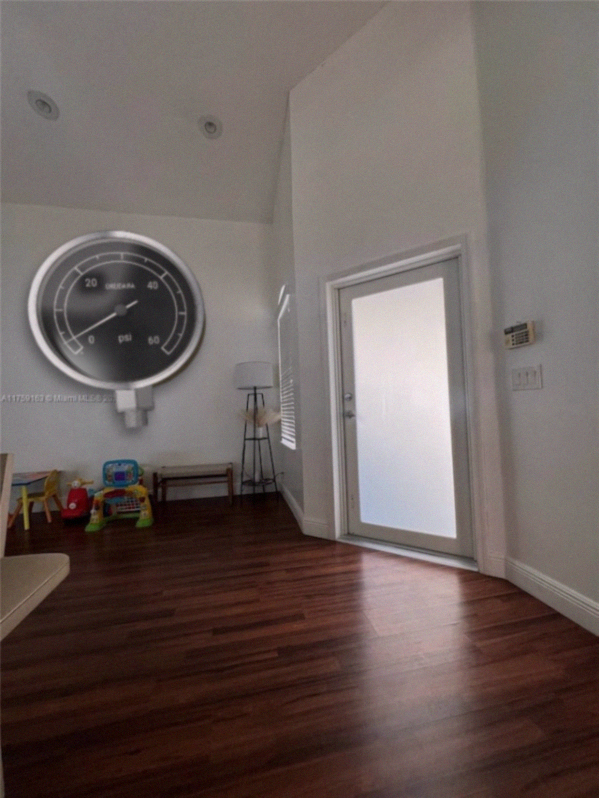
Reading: 2.5; psi
